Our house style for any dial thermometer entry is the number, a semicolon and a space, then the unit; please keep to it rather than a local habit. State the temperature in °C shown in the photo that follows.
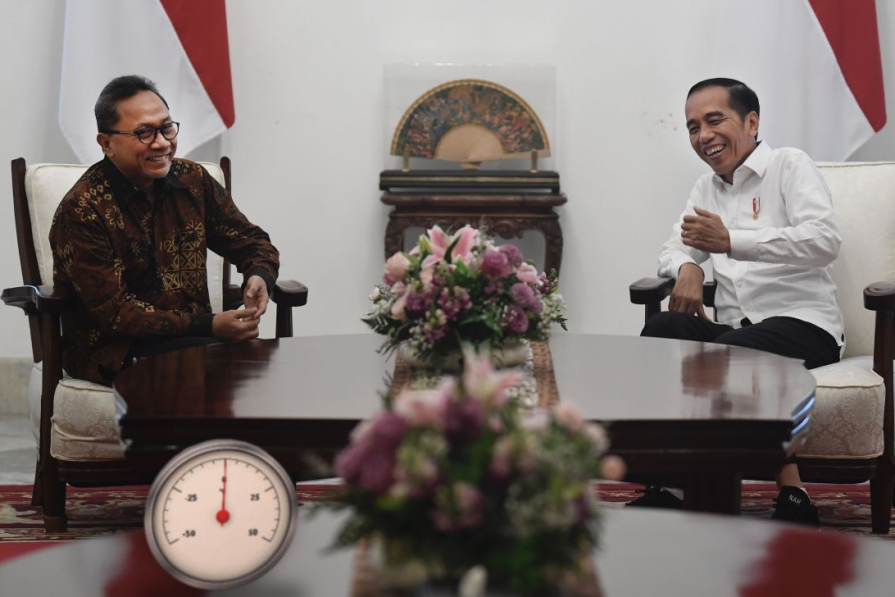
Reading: 0; °C
